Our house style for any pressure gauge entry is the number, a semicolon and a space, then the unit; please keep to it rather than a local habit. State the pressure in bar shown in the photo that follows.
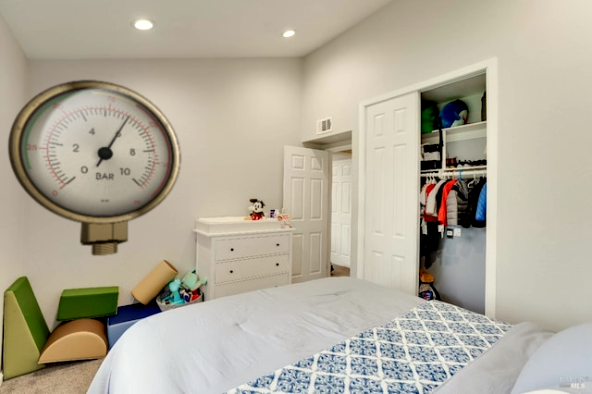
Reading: 6; bar
